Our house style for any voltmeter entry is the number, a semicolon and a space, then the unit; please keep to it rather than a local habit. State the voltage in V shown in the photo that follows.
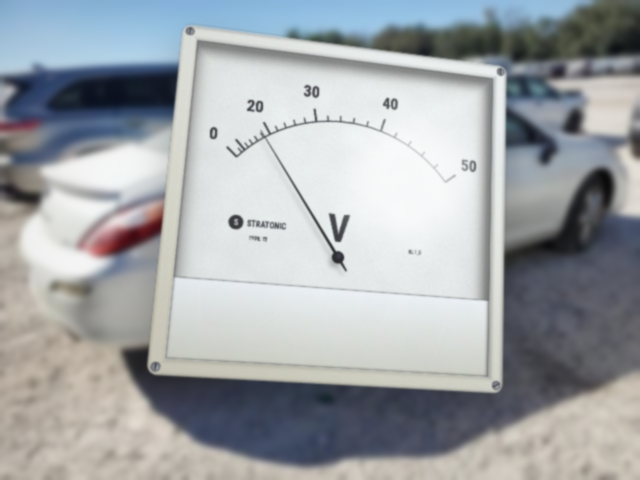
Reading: 18; V
